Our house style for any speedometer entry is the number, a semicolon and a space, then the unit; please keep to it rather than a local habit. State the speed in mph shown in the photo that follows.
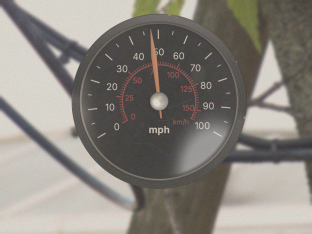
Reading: 47.5; mph
